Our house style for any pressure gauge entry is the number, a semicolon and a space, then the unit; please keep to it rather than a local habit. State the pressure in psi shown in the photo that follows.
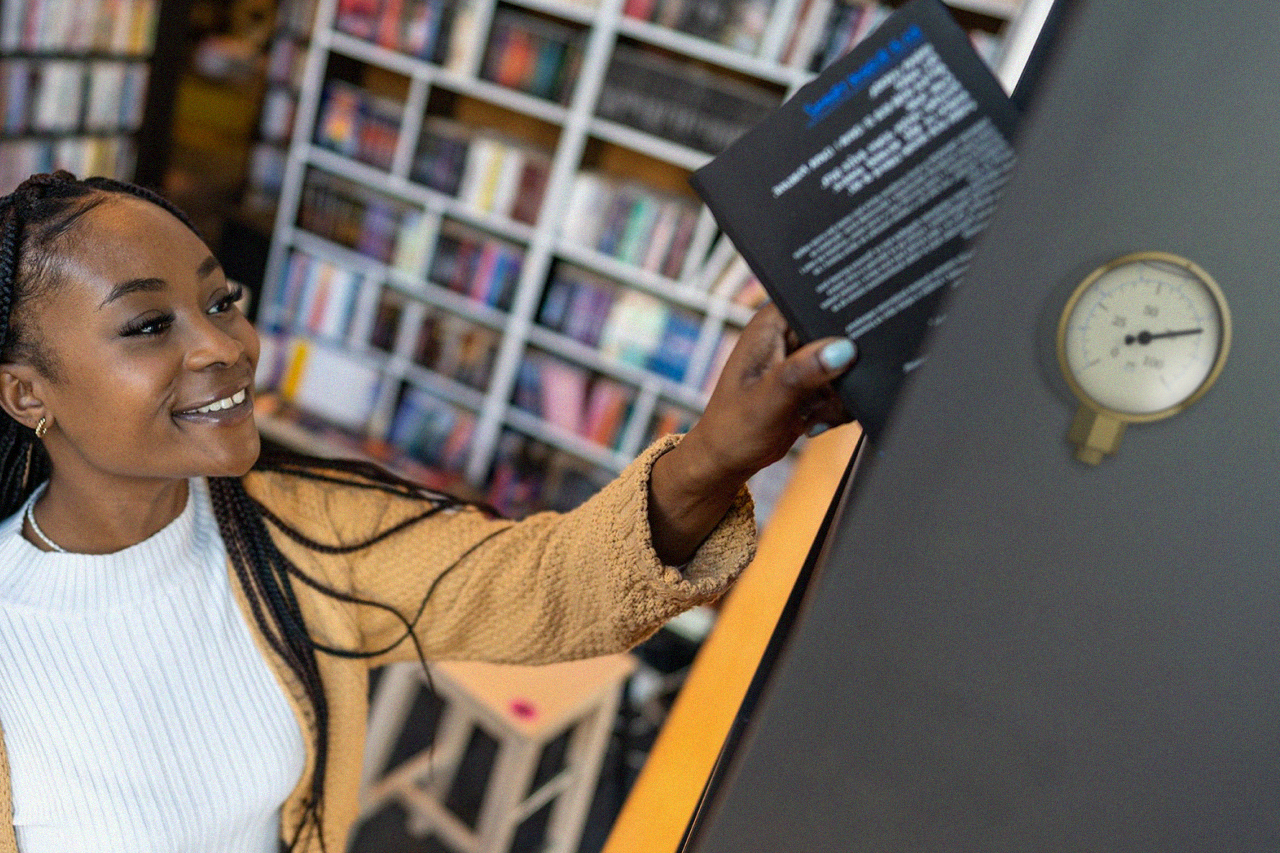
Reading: 75; psi
